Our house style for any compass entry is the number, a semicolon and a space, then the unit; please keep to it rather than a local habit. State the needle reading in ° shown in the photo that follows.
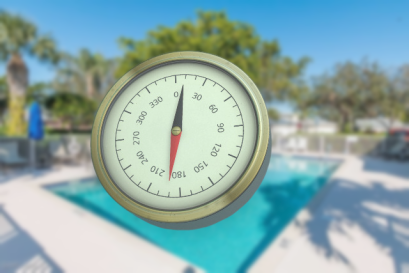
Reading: 190; °
